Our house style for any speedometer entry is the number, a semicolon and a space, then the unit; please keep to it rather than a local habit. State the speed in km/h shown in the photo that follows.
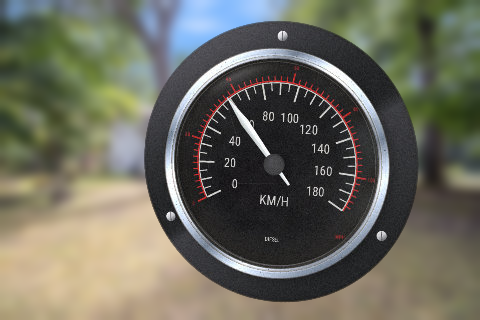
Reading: 60; km/h
